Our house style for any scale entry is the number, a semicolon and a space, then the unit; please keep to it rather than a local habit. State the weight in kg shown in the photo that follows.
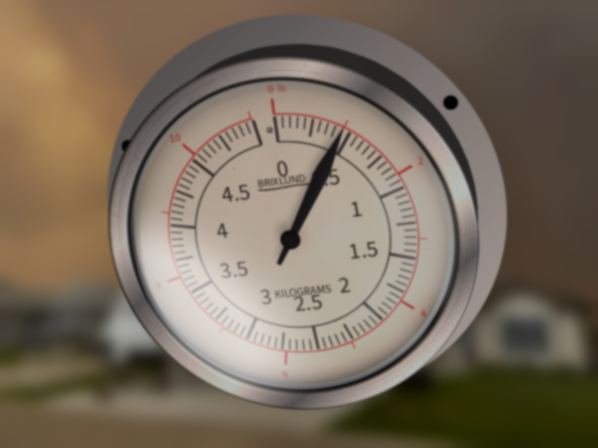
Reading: 0.45; kg
